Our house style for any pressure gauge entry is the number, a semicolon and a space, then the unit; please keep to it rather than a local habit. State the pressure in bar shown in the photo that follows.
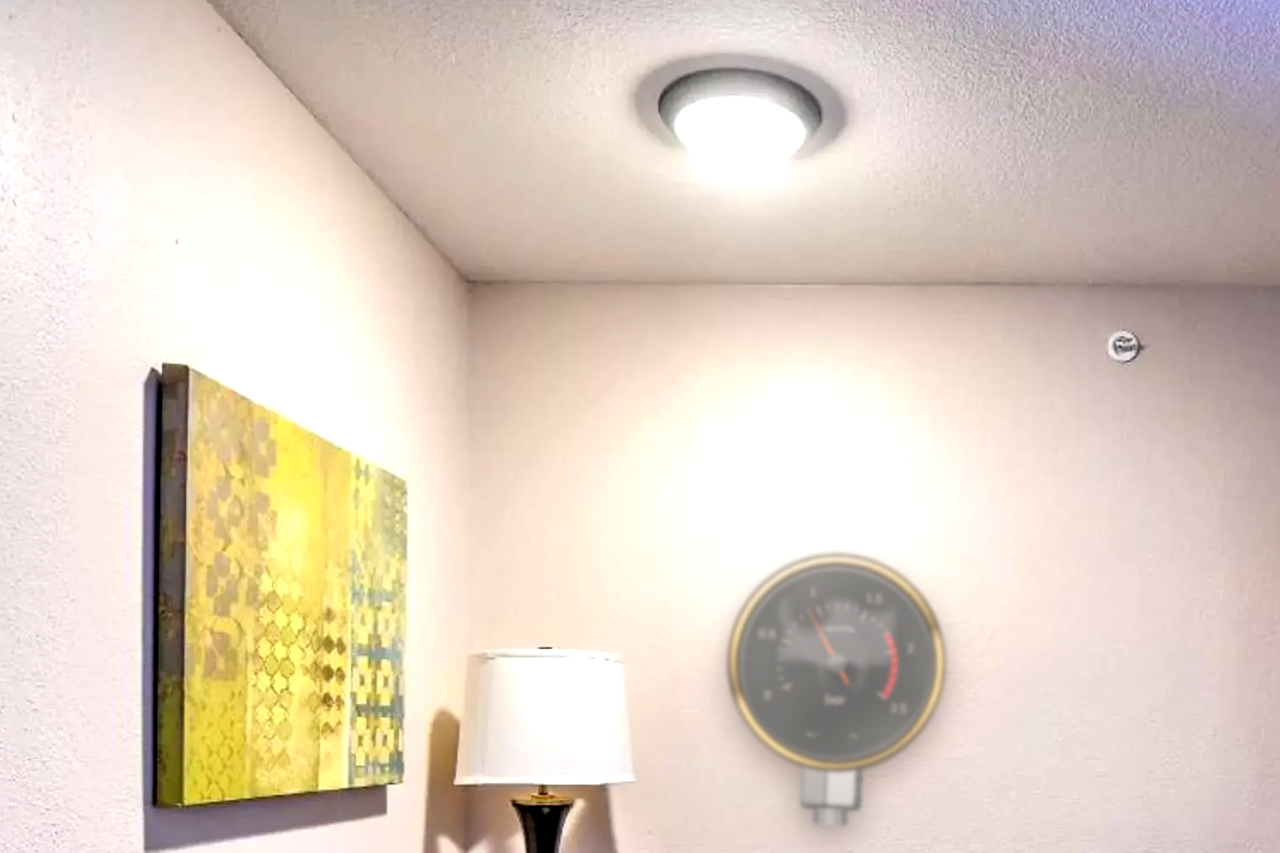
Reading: 0.9; bar
